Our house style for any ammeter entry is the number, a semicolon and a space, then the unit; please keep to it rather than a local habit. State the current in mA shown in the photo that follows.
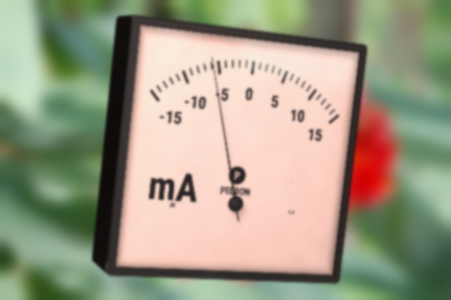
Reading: -6; mA
